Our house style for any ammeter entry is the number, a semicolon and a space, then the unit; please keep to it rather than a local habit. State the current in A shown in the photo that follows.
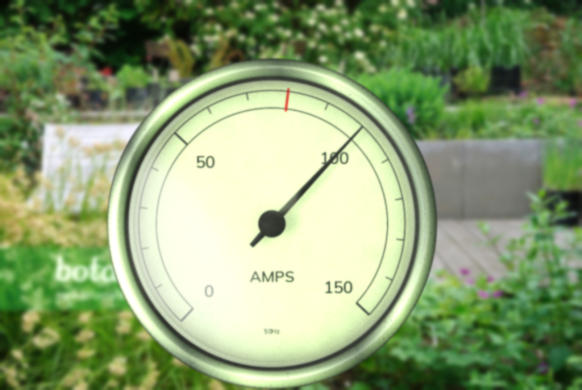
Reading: 100; A
